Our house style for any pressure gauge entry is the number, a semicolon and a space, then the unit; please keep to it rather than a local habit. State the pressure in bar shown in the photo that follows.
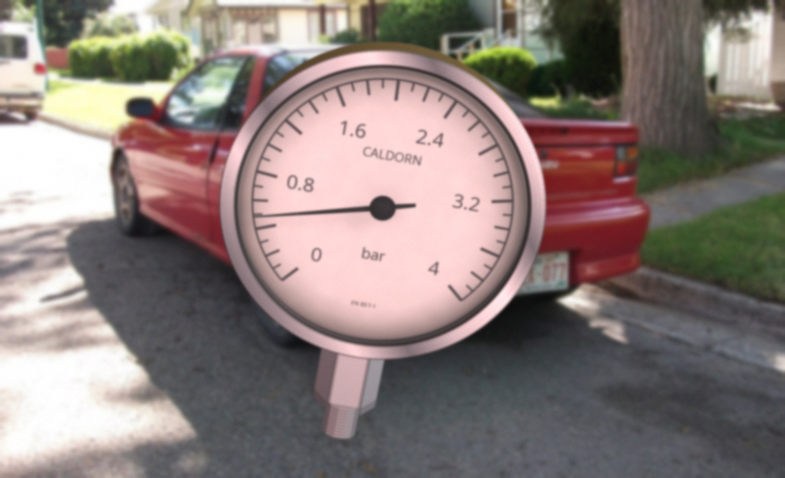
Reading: 0.5; bar
